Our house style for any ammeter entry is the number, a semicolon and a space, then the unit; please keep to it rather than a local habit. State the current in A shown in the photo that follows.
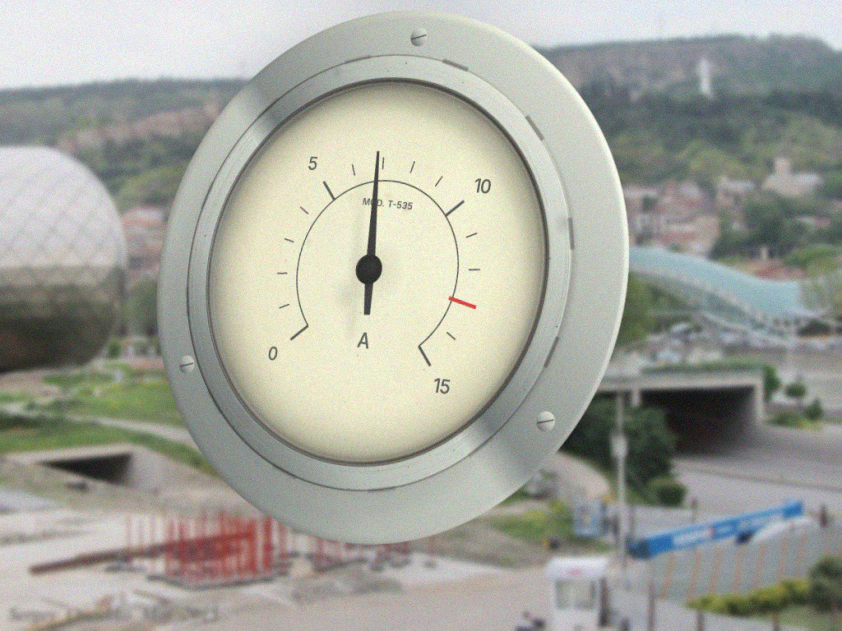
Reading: 7; A
